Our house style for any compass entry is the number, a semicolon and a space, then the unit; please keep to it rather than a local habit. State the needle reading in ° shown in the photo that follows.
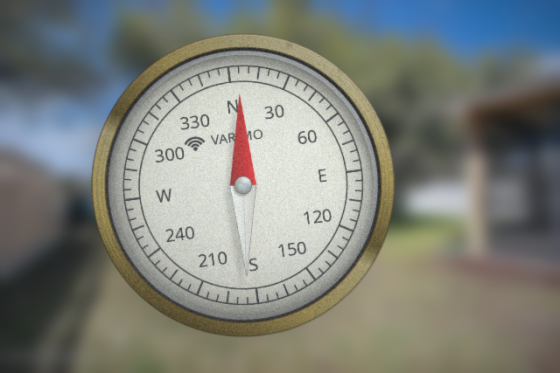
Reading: 5; °
